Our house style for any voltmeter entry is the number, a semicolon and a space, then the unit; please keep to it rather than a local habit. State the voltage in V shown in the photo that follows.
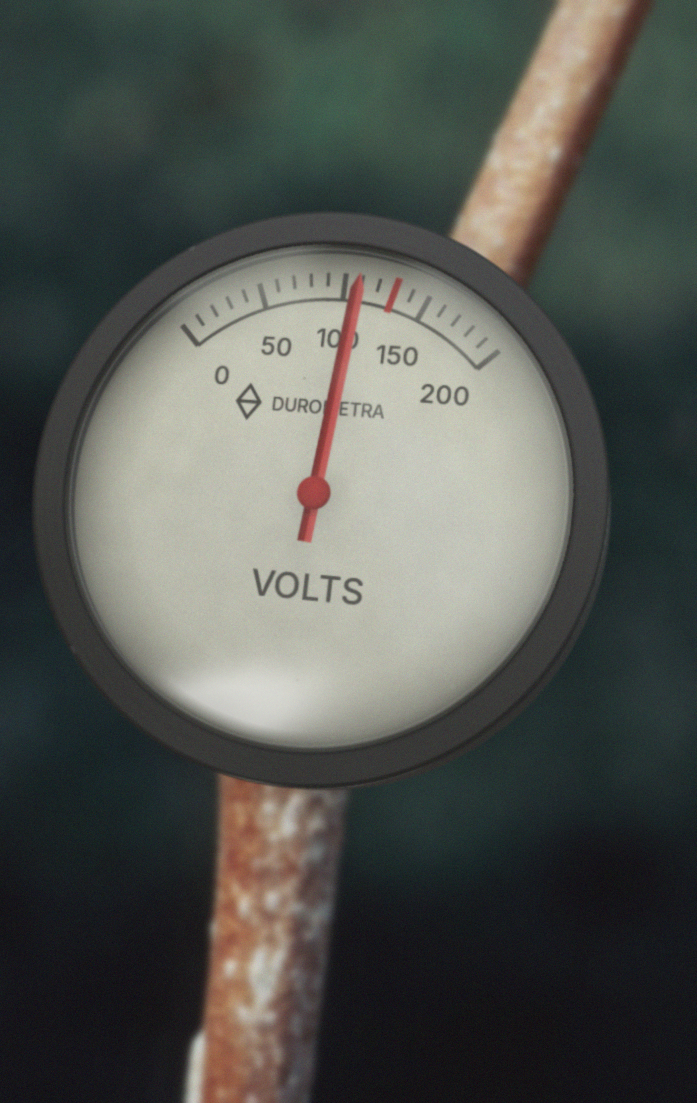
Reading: 110; V
